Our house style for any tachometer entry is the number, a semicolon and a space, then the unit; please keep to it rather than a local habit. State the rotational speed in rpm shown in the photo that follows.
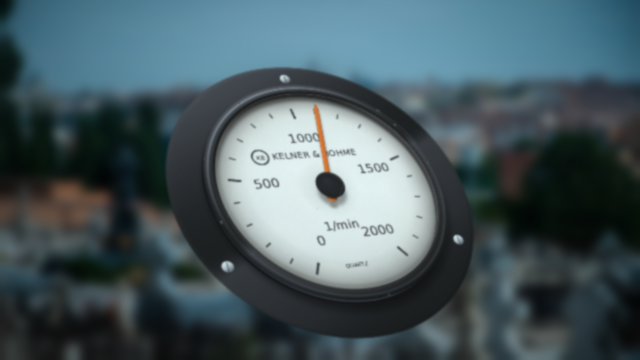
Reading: 1100; rpm
